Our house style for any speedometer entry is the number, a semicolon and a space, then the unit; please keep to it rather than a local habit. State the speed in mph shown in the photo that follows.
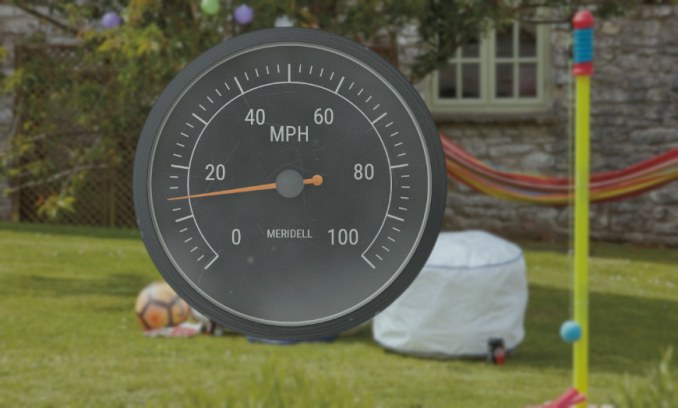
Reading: 14; mph
